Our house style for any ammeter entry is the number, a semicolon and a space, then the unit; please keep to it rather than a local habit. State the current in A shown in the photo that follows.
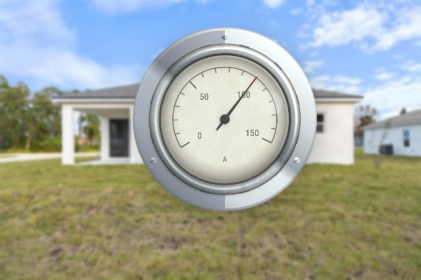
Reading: 100; A
